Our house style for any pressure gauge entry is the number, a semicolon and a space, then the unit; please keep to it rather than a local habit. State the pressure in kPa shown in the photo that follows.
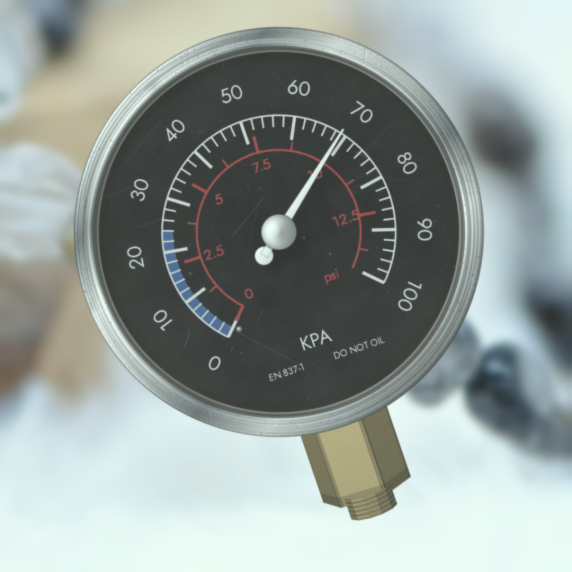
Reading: 69; kPa
